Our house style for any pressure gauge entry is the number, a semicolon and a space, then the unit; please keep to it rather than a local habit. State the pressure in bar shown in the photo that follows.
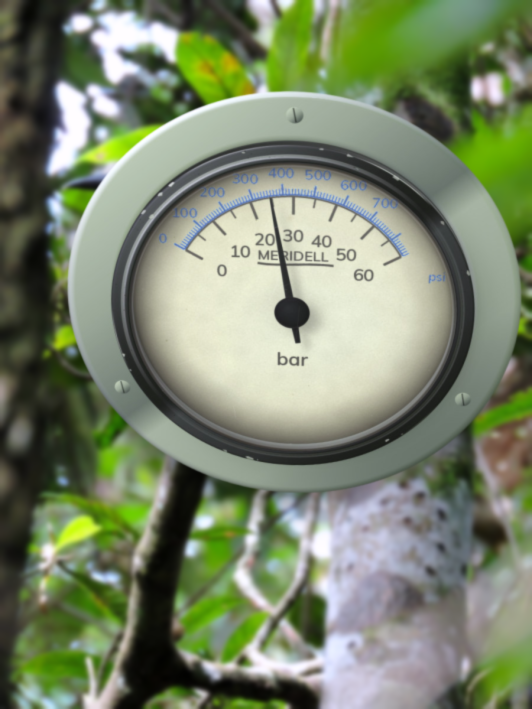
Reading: 25; bar
